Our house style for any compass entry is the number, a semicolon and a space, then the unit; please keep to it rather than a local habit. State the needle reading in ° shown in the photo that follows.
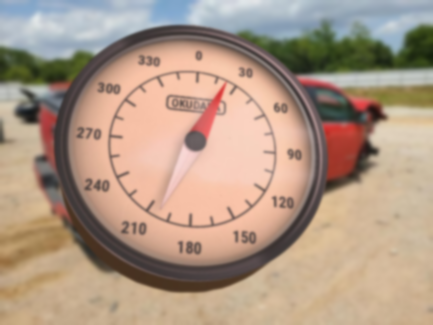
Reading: 22.5; °
